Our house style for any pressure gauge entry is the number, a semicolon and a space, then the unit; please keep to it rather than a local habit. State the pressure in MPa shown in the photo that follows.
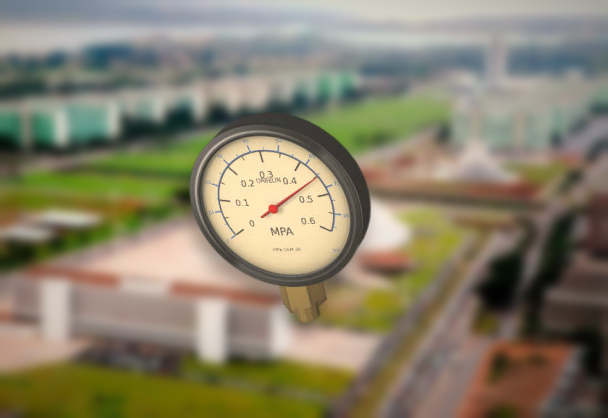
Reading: 0.45; MPa
